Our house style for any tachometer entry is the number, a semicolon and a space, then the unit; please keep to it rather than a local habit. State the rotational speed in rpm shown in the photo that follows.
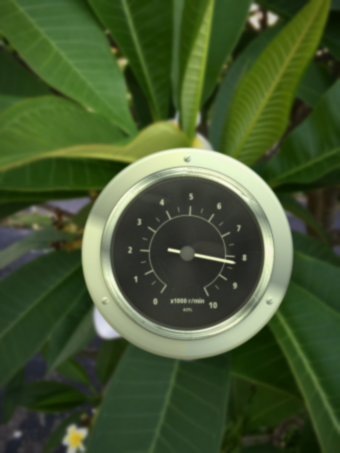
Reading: 8250; rpm
